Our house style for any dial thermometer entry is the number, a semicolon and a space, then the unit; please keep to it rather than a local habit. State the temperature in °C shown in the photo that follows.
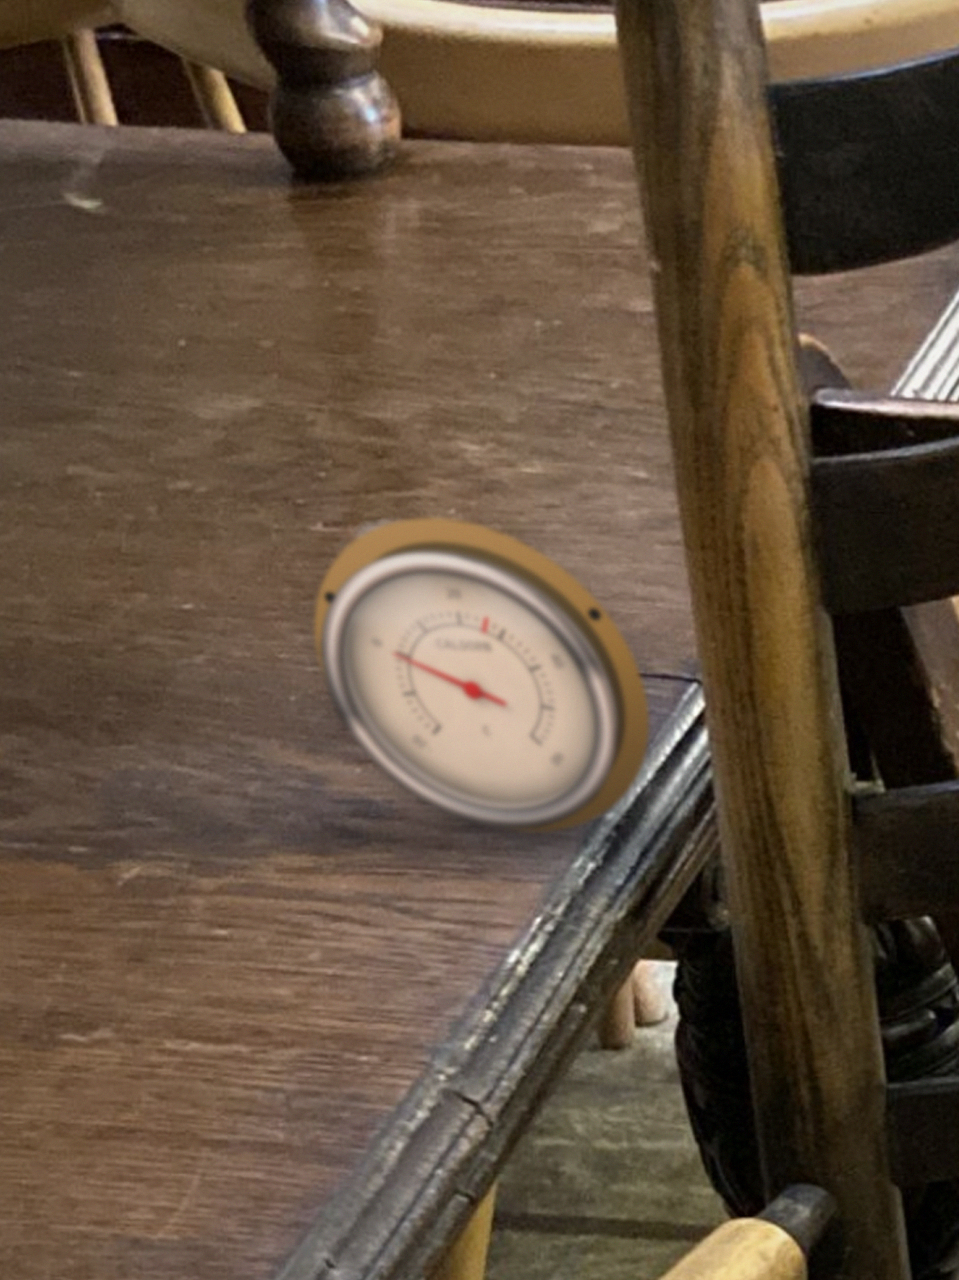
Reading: 0; °C
